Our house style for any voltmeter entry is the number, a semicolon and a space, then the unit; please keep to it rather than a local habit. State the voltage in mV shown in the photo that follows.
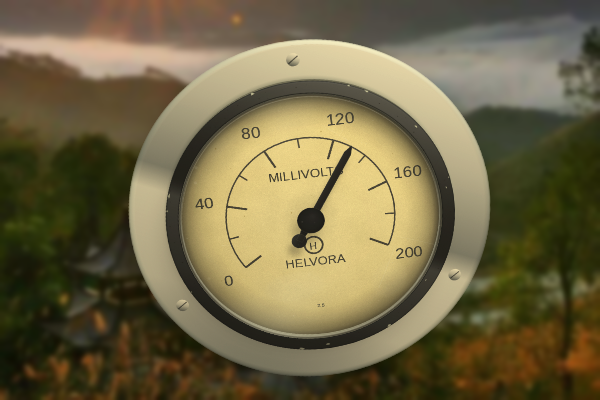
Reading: 130; mV
